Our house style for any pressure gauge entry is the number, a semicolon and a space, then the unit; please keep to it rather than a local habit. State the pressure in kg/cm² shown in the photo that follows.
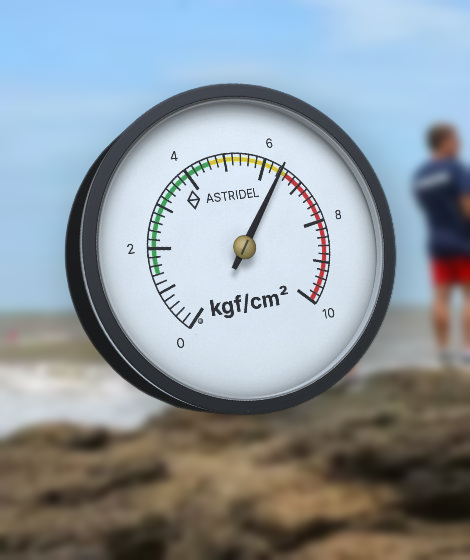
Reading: 6.4; kg/cm²
